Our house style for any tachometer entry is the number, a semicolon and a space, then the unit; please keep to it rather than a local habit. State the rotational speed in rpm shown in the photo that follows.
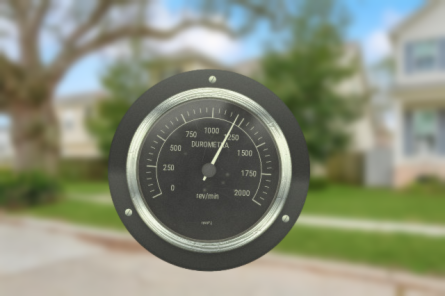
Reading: 1200; rpm
